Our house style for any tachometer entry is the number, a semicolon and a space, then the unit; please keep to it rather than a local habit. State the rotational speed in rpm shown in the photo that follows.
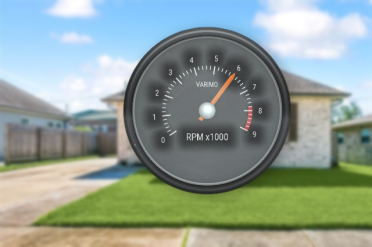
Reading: 6000; rpm
